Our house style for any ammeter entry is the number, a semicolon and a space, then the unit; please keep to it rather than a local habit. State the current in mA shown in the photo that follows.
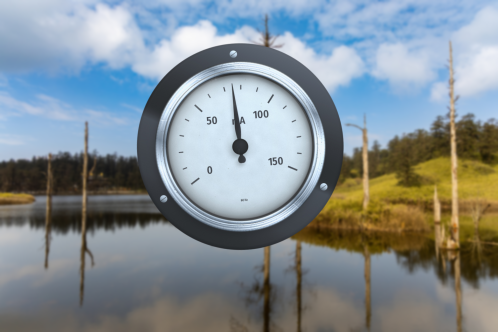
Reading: 75; mA
